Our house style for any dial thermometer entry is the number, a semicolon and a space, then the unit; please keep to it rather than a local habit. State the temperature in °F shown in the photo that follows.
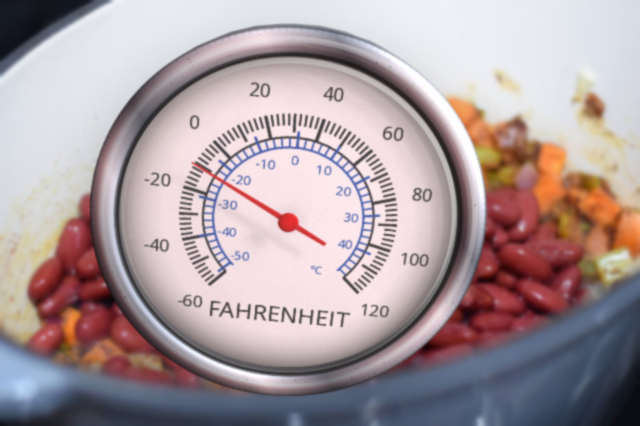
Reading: -10; °F
